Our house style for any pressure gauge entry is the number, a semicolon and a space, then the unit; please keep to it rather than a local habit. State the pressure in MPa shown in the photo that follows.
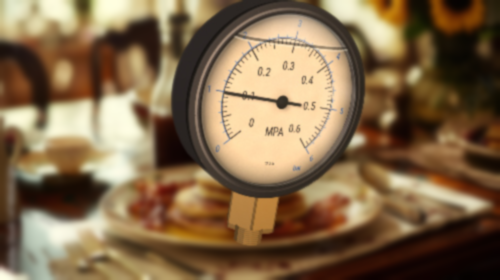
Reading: 0.1; MPa
